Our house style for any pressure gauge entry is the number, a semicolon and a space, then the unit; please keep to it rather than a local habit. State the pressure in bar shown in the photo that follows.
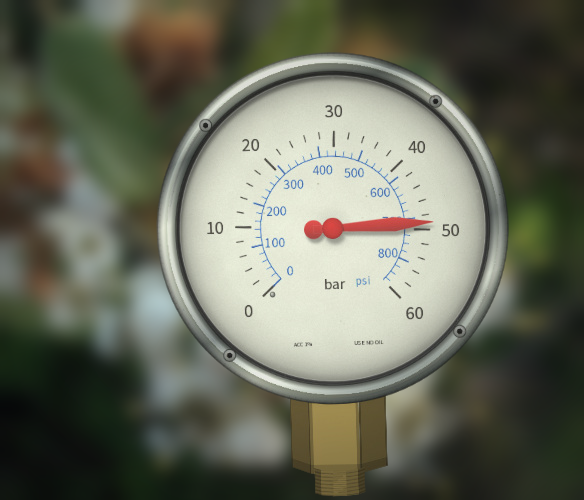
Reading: 49; bar
